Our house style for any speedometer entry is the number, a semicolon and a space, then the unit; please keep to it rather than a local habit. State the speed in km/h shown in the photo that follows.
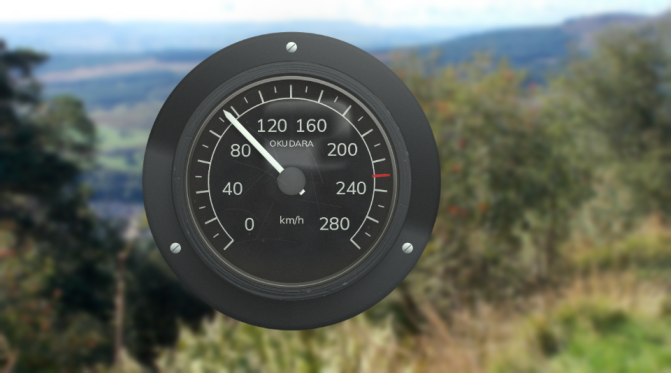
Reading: 95; km/h
